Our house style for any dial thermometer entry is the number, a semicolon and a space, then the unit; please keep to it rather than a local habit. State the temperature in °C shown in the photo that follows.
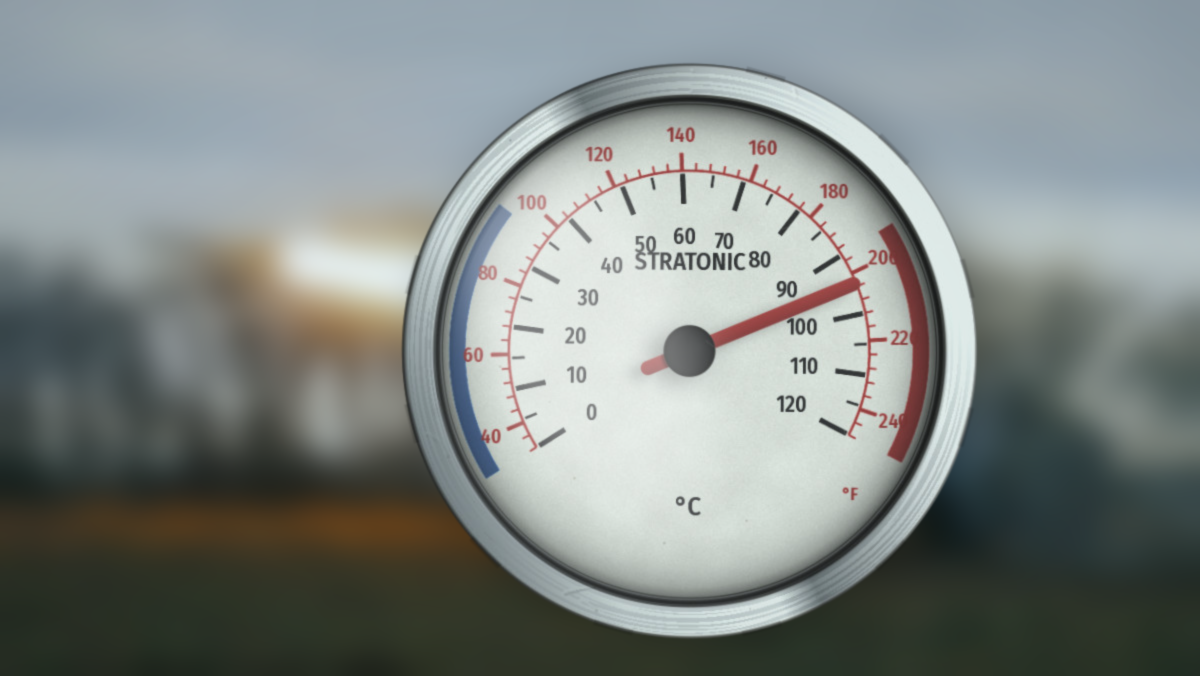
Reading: 95; °C
